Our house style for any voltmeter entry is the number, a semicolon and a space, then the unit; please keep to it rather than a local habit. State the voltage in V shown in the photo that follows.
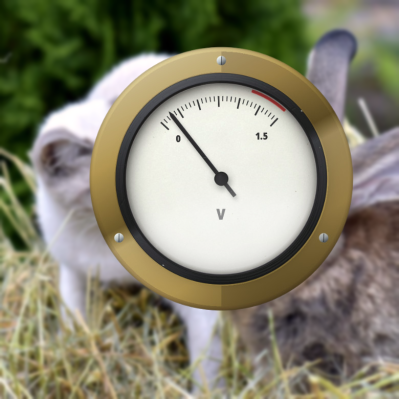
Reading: 0.15; V
